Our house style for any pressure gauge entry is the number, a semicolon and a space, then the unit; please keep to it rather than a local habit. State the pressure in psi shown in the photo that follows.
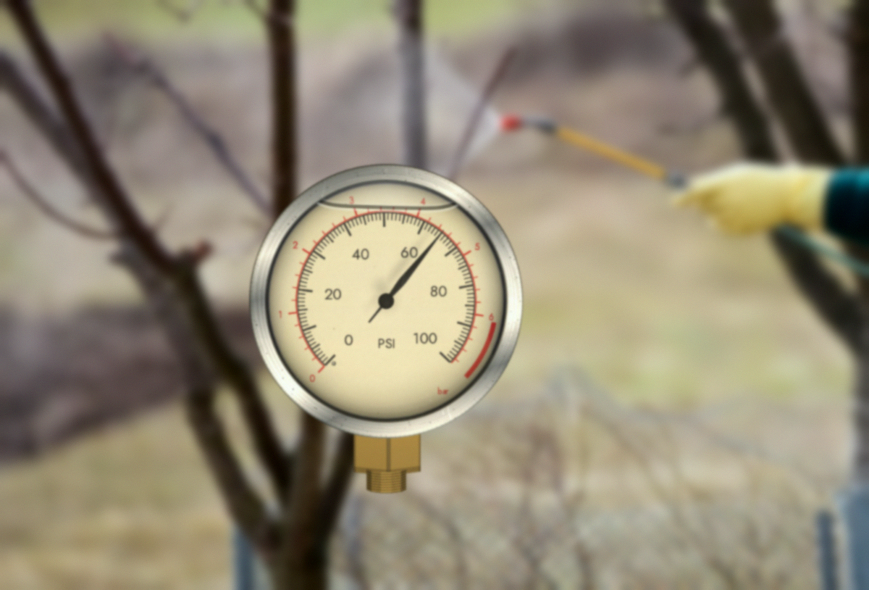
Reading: 65; psi
